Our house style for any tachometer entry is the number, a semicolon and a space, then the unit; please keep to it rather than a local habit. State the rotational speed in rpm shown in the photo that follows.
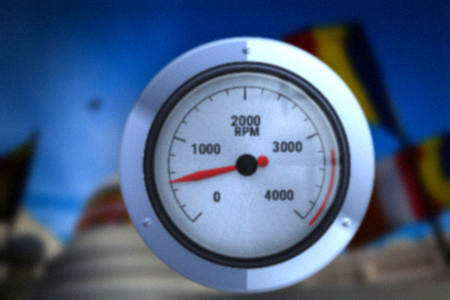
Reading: 500; rpm
